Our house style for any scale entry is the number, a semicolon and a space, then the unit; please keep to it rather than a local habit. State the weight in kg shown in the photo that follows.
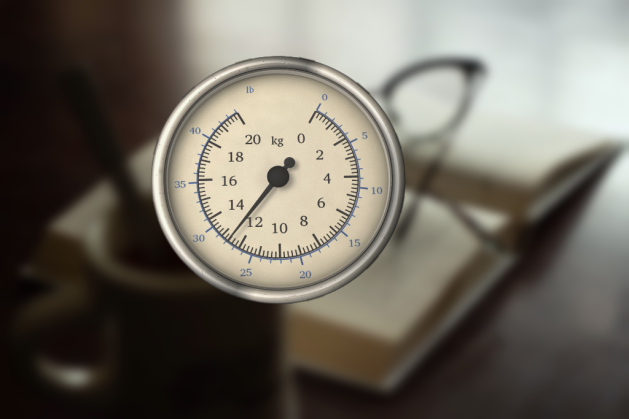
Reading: 12.6; kg
